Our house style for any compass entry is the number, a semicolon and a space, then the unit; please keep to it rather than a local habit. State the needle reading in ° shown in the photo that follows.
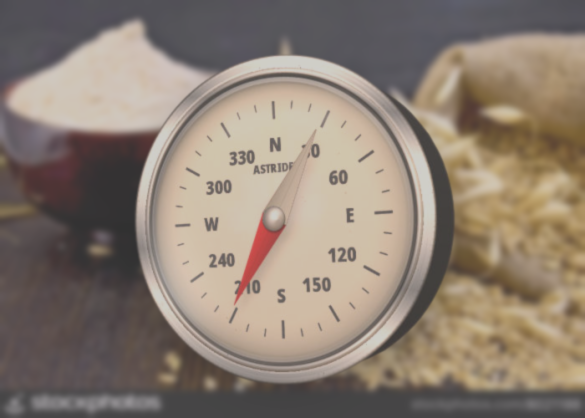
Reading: 210; °
